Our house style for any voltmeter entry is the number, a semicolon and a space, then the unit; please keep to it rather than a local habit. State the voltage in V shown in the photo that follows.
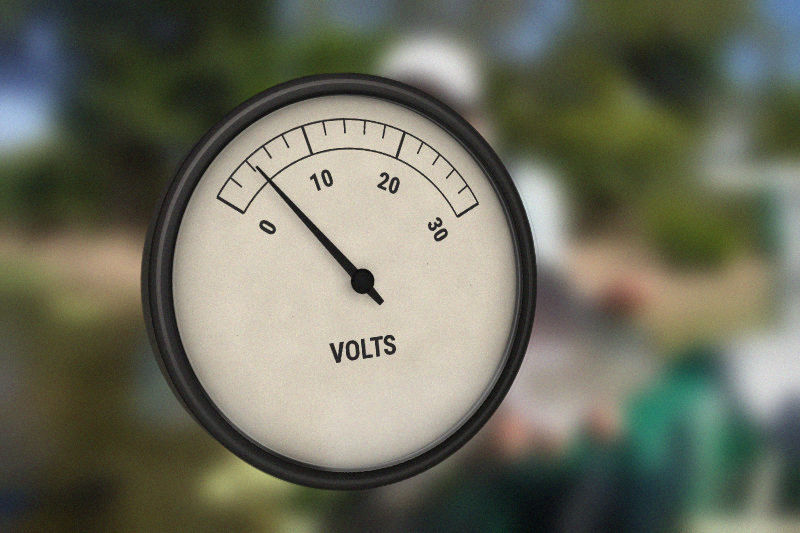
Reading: 4; V
